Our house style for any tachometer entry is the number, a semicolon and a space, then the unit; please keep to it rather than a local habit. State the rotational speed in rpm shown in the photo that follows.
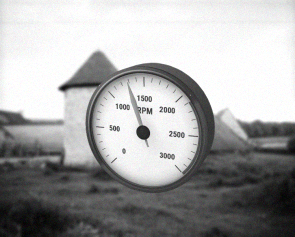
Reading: 1300; rpm
